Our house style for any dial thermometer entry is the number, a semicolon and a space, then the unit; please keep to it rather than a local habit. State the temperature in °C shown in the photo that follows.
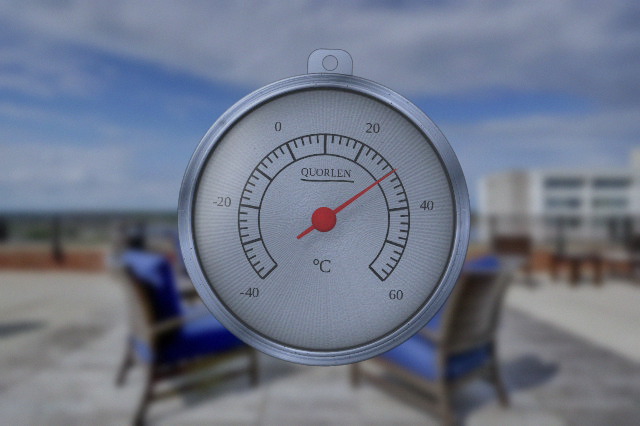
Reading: 30; °C
